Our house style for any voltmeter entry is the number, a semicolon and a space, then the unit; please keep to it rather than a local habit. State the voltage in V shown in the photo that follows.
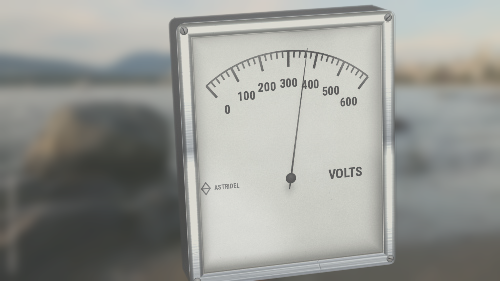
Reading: 360; V
